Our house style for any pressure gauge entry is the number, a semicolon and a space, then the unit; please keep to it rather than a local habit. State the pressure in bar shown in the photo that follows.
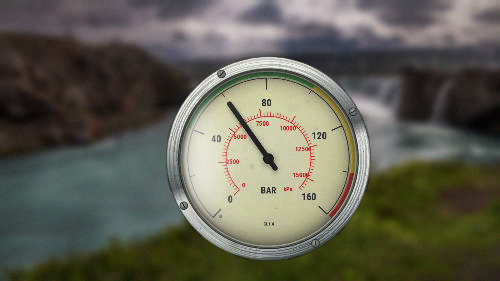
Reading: 60; bar
